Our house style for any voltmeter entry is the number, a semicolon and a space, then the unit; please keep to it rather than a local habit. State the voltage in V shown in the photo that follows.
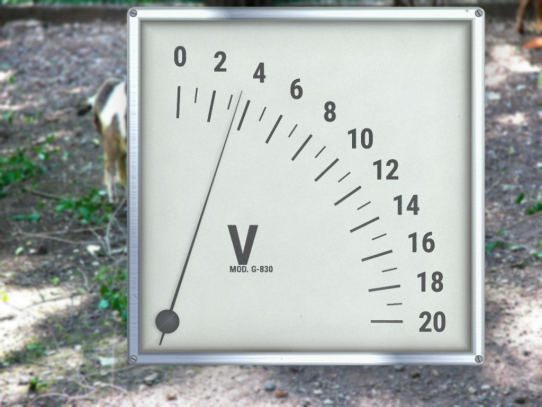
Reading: 3.5; V
